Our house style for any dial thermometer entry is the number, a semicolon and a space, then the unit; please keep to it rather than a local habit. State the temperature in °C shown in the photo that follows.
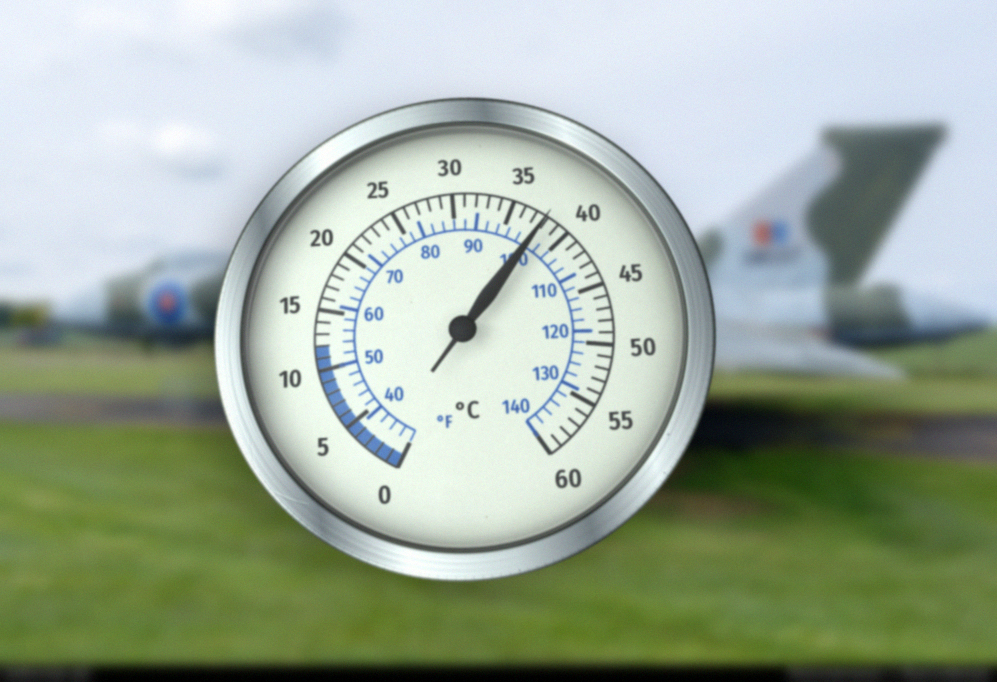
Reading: 38; °C
